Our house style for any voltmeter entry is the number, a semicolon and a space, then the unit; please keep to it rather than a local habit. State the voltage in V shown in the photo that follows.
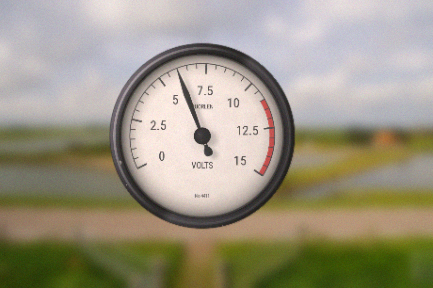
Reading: 6; V
